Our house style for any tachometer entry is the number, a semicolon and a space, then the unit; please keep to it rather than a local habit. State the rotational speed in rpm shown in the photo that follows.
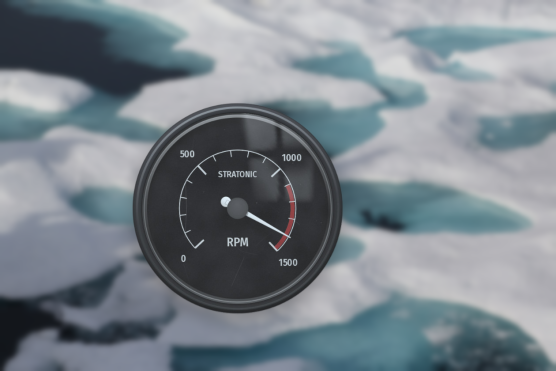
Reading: 1400; rpm
